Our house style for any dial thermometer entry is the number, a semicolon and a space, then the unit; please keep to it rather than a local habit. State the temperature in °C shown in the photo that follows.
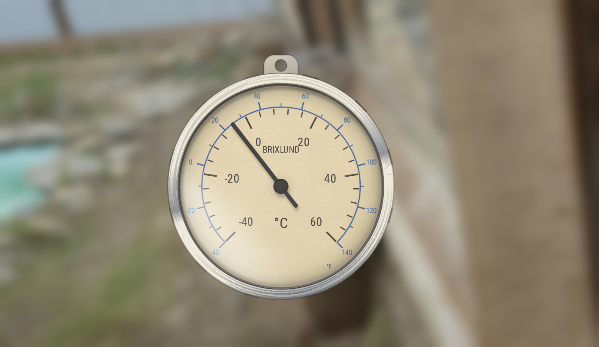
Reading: -4; °C
